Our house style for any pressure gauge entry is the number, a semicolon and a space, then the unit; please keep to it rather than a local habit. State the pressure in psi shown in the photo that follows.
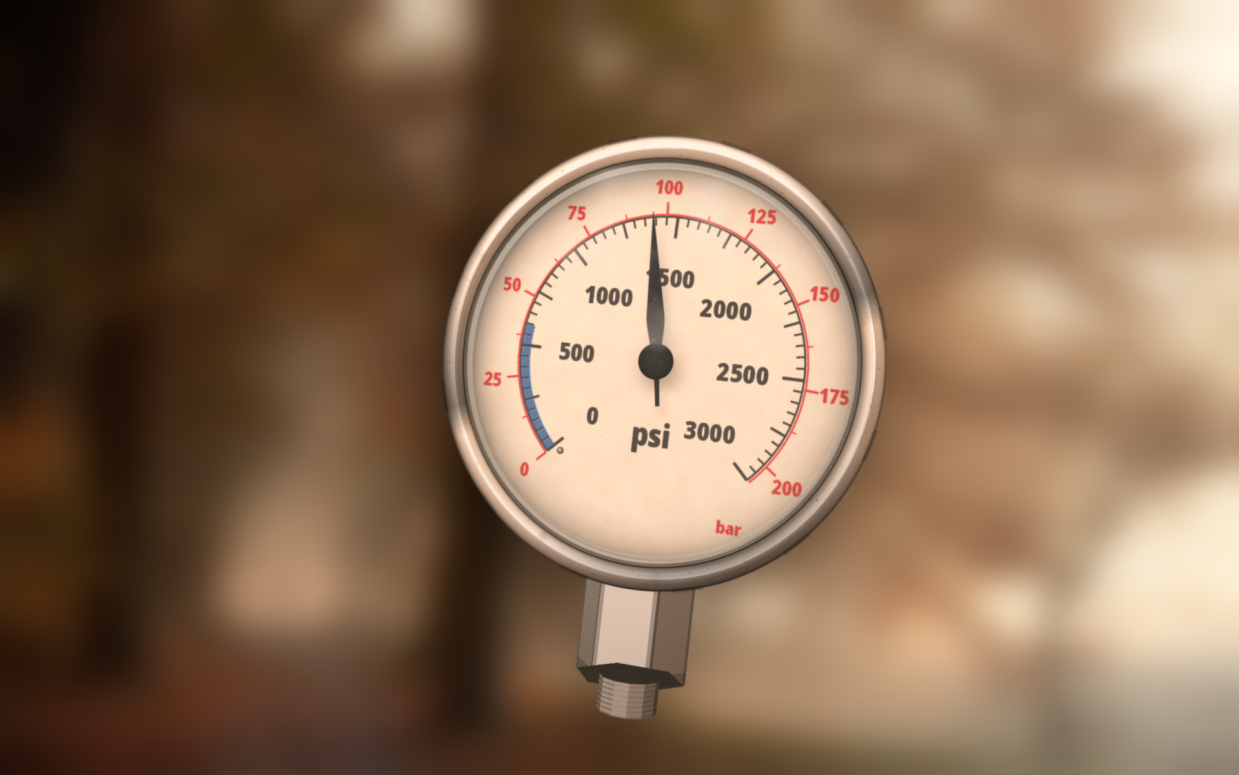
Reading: 1400; psi
